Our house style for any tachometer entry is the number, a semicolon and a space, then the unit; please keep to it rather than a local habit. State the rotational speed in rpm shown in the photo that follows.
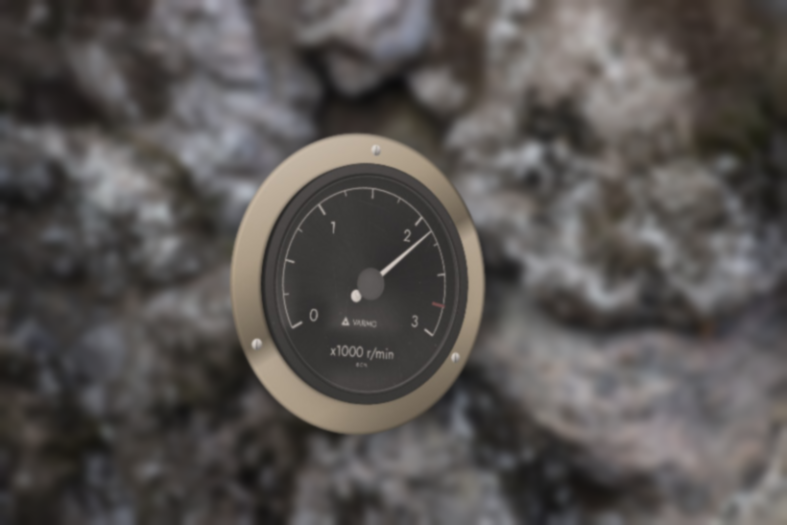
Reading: 2125; rpm
